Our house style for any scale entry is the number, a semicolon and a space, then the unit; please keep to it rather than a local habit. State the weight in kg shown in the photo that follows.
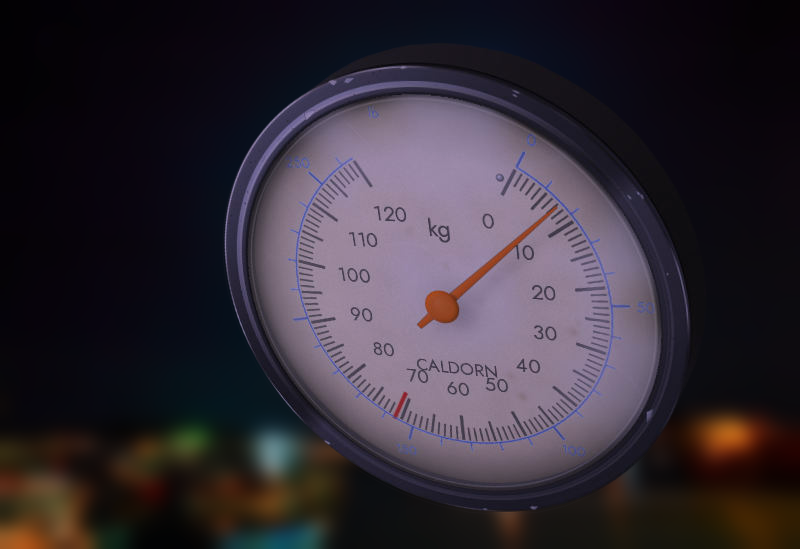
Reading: 7; kg
